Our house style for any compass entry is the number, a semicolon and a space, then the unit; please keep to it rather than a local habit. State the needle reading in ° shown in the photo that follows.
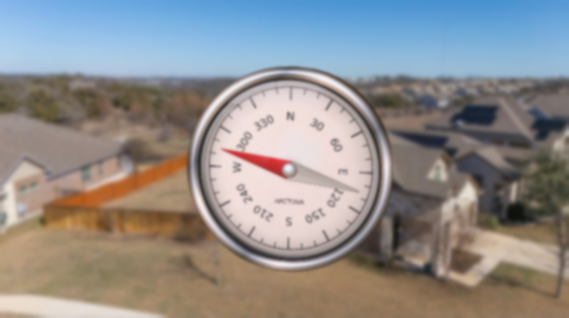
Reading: 285; °
